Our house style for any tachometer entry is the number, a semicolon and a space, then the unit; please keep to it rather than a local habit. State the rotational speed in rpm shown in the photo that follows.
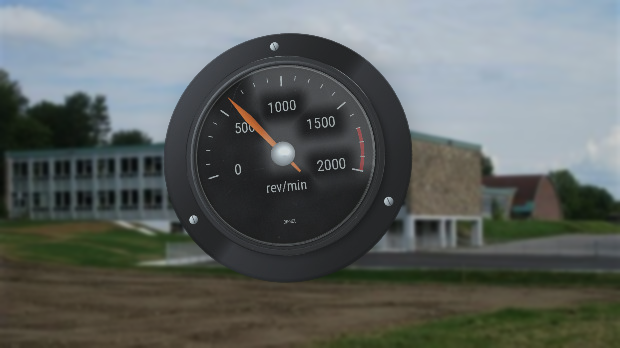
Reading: 600; rpm
